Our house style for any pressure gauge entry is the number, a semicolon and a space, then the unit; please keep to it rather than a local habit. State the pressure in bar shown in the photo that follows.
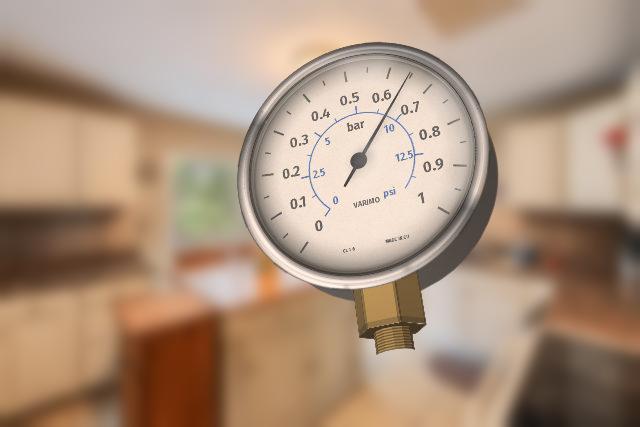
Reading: 0.65; bar
